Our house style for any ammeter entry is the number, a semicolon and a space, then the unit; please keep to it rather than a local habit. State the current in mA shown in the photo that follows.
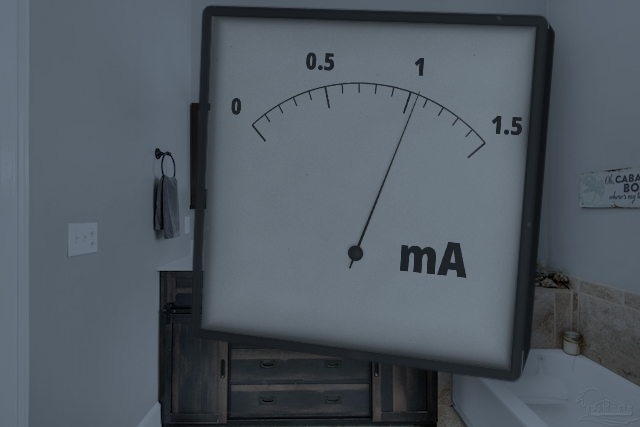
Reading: 1.05; mA
